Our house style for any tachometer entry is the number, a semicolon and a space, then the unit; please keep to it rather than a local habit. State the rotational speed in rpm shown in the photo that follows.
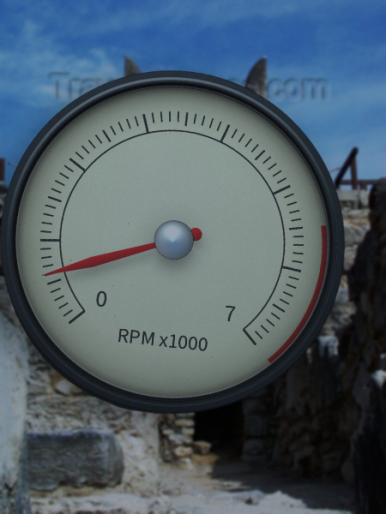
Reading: 600; rpm
